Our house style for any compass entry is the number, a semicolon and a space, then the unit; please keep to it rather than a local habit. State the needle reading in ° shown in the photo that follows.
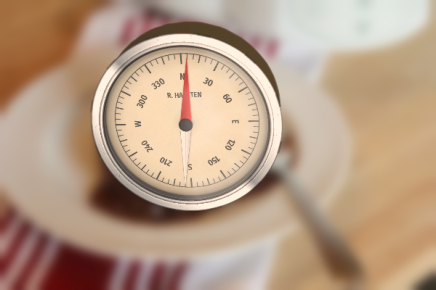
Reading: 5; °
